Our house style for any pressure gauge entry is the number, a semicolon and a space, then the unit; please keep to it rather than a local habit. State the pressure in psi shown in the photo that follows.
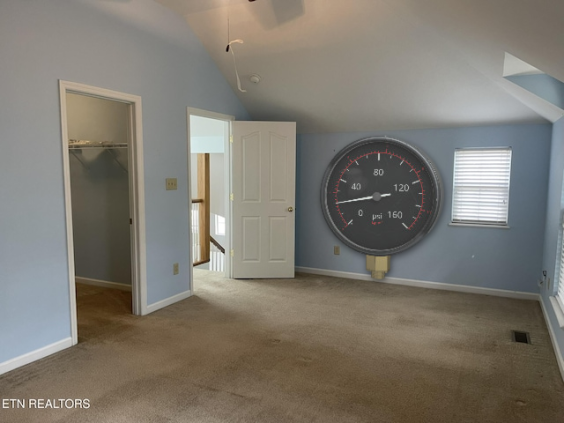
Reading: 20; psi
